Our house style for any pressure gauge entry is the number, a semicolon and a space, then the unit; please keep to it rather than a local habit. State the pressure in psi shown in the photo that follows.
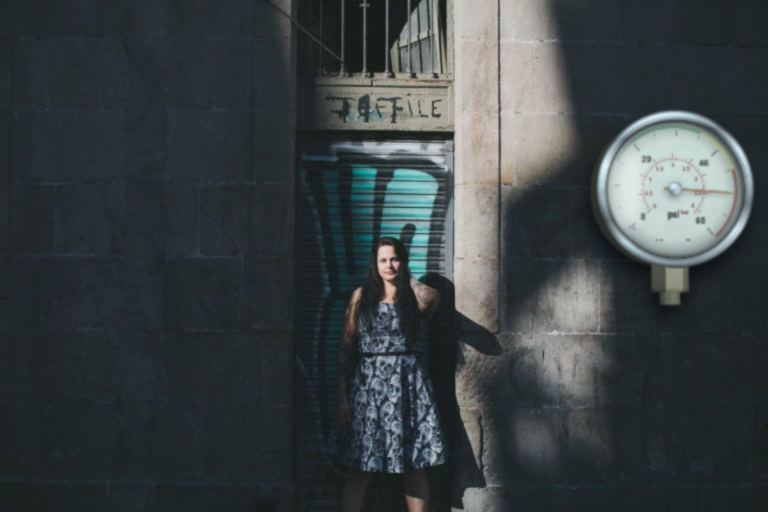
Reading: 50; psi
